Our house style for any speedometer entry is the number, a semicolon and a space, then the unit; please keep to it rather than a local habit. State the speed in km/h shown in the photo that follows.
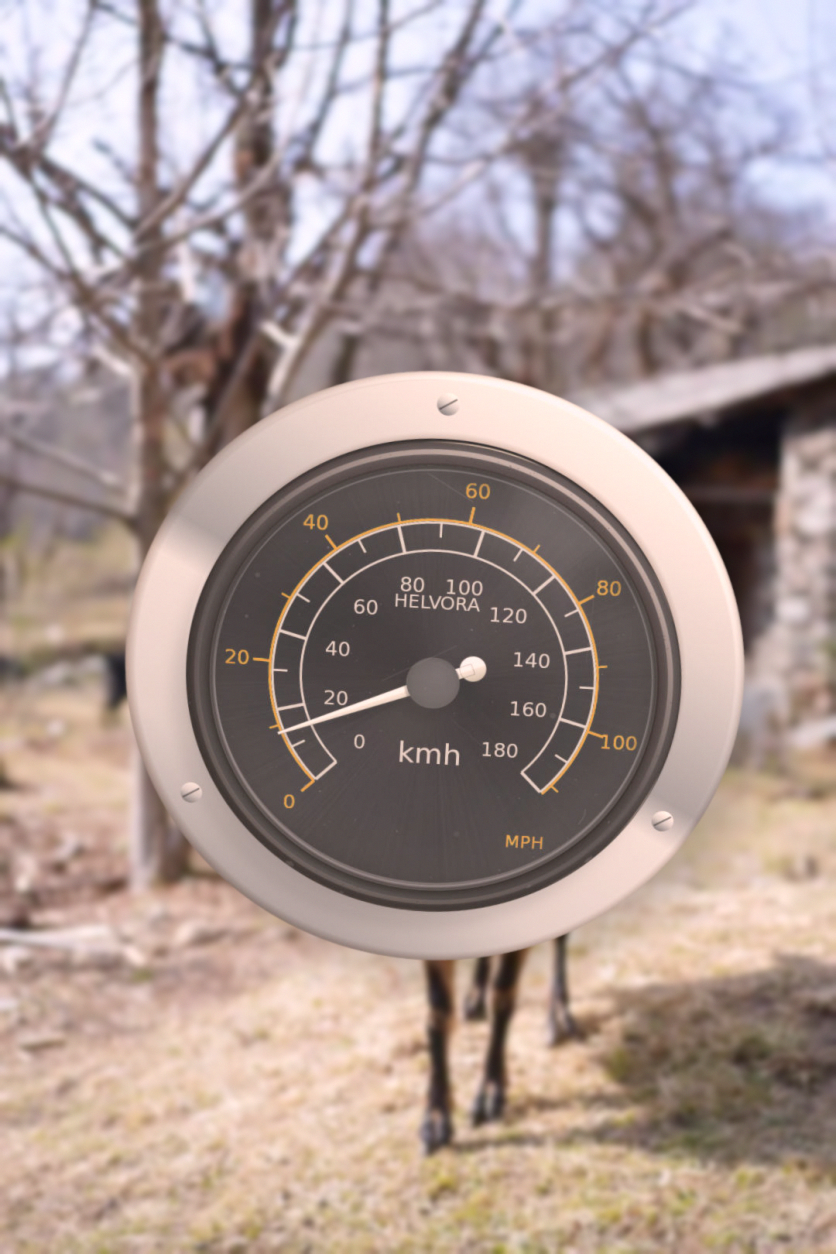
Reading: 15; km/h
